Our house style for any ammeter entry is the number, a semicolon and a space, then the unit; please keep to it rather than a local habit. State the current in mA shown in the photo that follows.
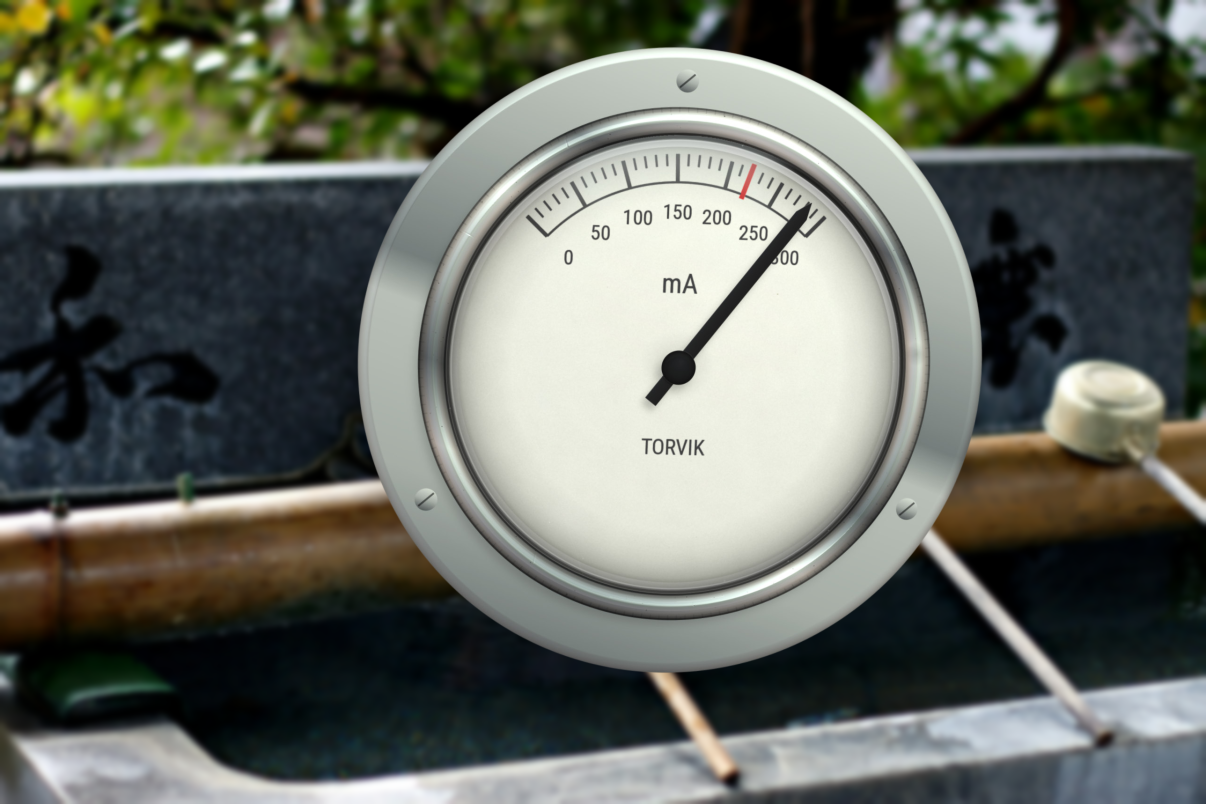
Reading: 280; mA
